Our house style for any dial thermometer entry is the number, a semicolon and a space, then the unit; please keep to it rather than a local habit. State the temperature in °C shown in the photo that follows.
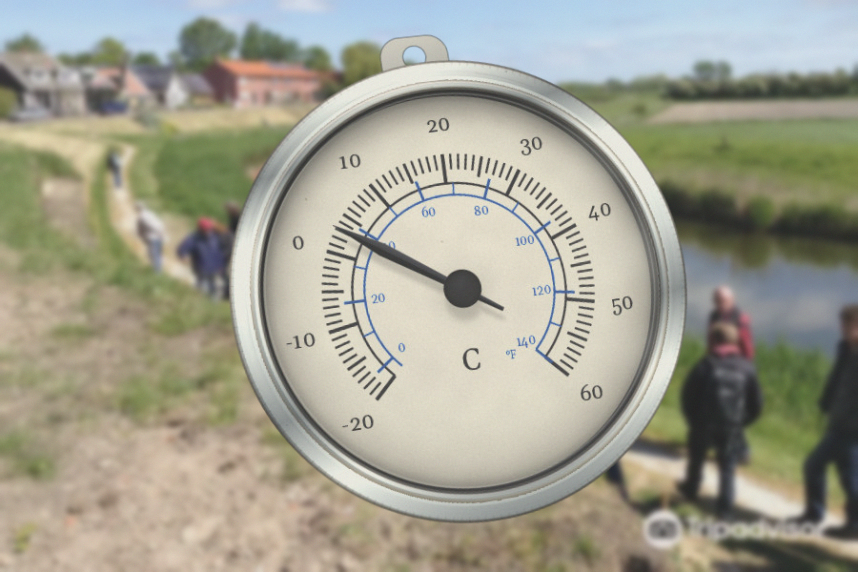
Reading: 3; °C
